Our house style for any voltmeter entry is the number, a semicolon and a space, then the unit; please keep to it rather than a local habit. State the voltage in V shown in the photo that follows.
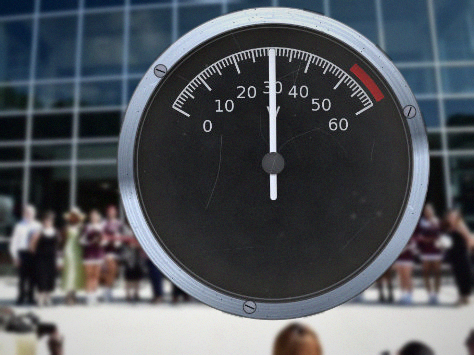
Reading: 30; V
